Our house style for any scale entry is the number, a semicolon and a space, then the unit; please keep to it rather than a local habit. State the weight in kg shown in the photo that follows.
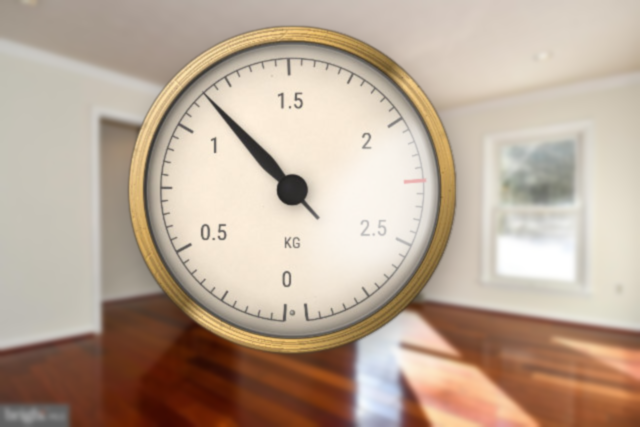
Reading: 1.15; kg
